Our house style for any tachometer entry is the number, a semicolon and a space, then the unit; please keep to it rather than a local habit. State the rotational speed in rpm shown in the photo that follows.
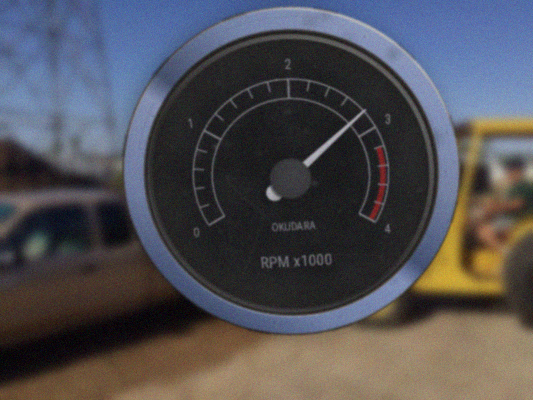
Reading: 2800; rpm
